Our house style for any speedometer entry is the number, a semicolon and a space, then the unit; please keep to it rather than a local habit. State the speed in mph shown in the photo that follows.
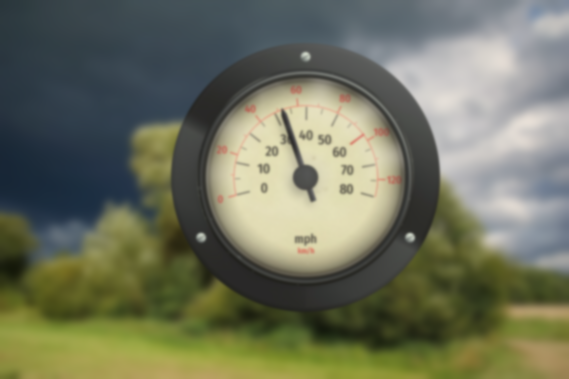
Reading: 32.5; mph
